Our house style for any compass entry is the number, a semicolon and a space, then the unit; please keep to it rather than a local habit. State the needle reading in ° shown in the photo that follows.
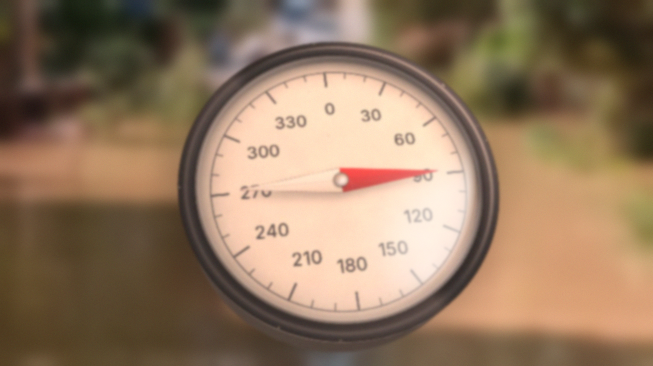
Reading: 90; °
